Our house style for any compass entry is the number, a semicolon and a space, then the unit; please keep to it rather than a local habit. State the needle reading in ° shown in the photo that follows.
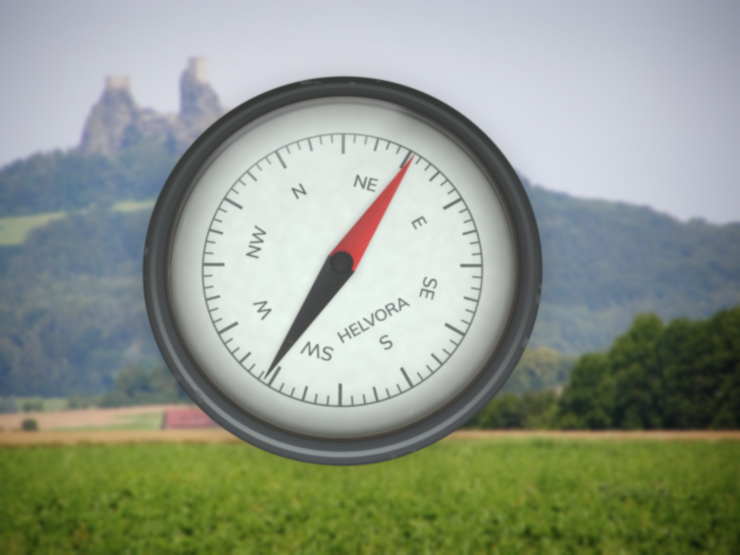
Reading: 62.5; °
